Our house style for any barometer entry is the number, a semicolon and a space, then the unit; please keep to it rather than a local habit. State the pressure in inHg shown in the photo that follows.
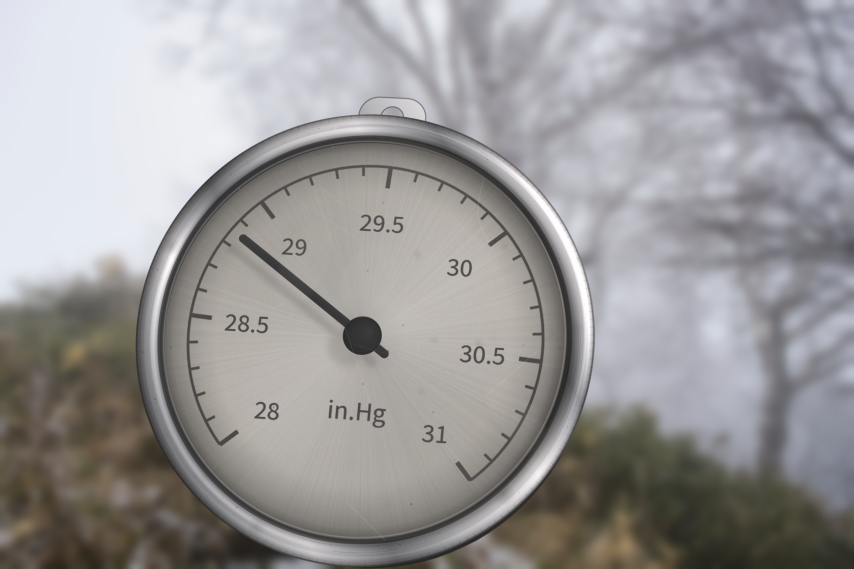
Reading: 28.85; inHg
